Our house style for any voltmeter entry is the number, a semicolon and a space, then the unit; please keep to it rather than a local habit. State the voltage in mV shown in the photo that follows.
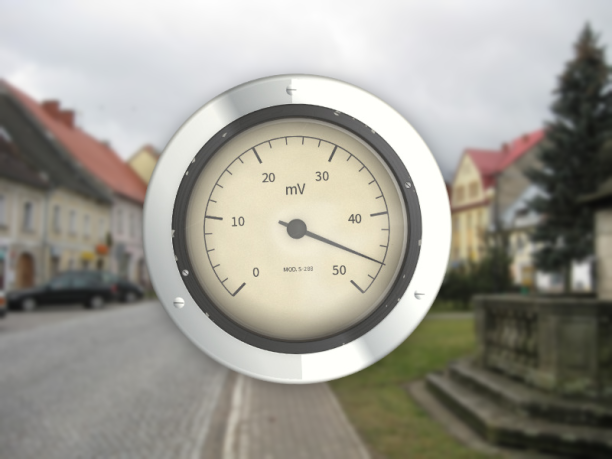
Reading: 46; mV
